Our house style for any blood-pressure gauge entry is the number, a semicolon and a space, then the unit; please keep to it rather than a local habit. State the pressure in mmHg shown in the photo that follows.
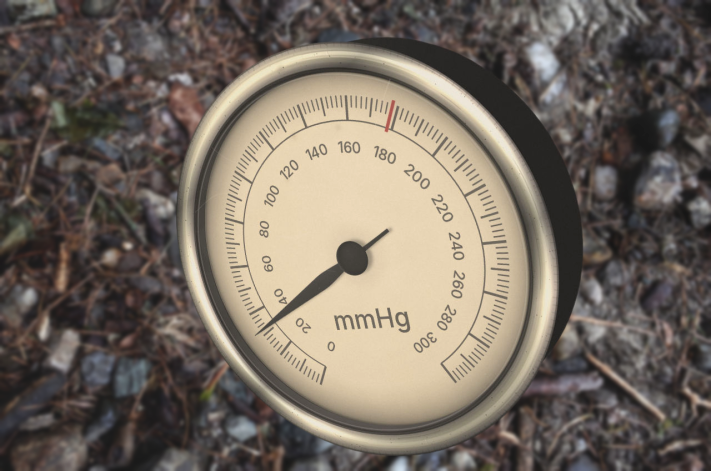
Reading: 32; mmHg
